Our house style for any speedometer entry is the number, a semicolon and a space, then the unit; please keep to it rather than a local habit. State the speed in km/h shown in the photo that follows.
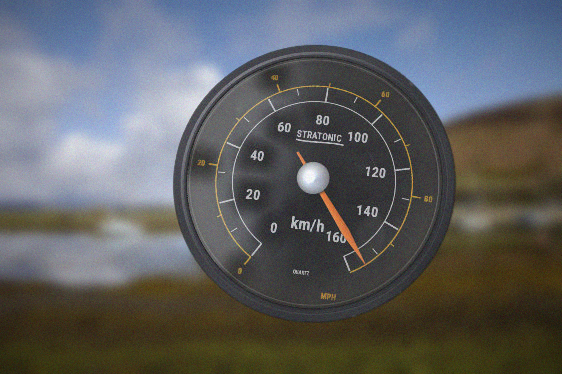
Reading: 155; km/h
